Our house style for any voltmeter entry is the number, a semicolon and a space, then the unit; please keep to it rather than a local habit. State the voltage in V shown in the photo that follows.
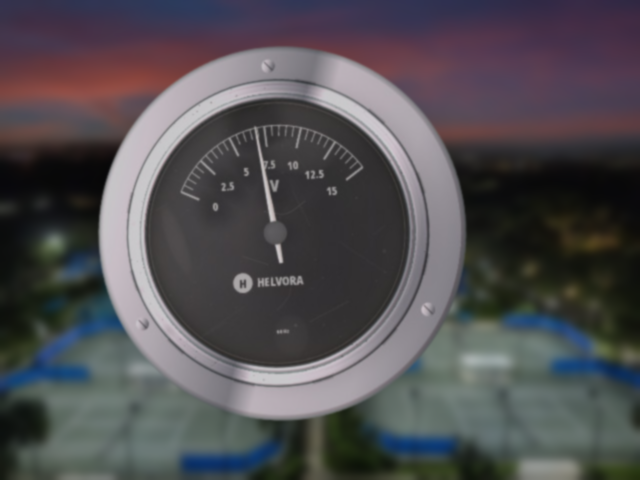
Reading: 7; V
